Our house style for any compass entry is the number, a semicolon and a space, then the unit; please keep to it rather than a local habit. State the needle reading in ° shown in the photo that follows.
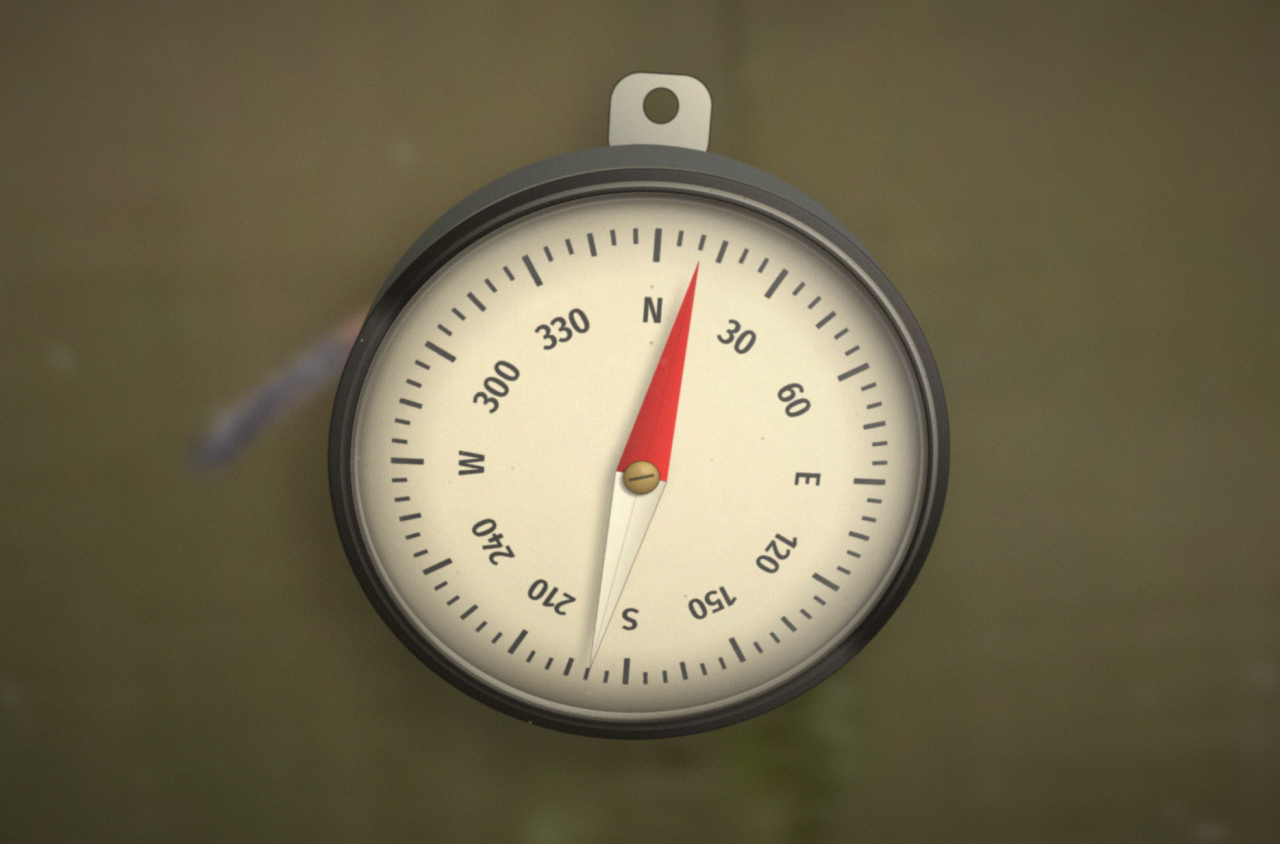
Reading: 10; °
